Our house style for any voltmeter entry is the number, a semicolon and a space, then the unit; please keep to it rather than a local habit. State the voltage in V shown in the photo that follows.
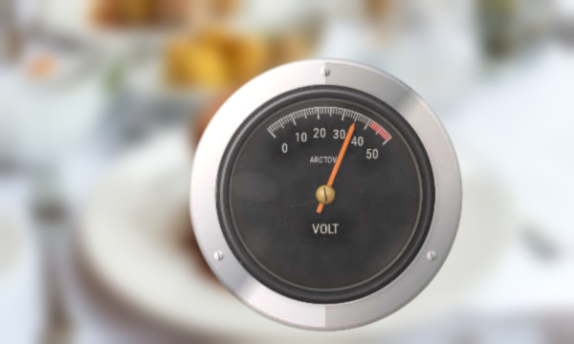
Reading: 35; V
